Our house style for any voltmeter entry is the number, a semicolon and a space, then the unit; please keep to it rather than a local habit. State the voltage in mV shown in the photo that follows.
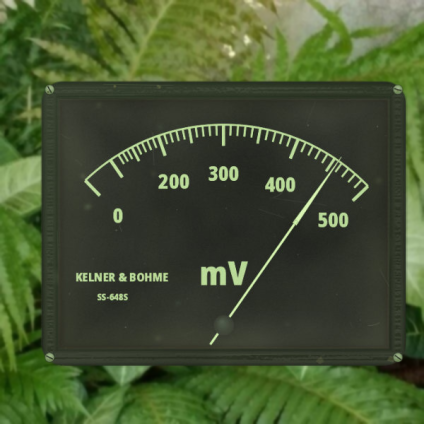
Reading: 455; mV
